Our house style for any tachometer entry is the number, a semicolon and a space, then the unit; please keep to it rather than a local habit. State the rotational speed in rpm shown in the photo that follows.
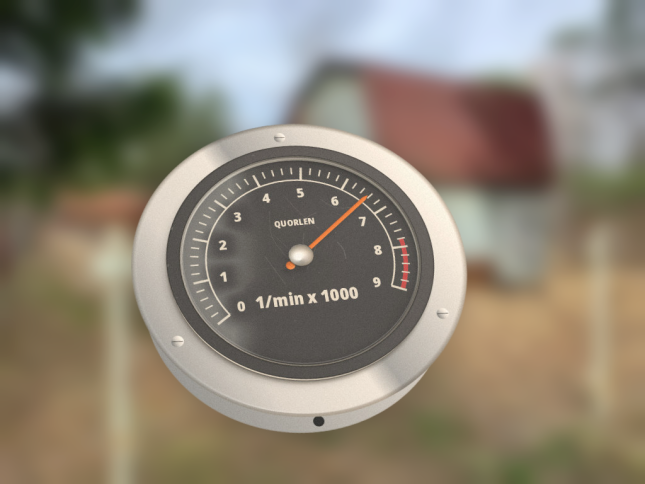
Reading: 6600; rpm
